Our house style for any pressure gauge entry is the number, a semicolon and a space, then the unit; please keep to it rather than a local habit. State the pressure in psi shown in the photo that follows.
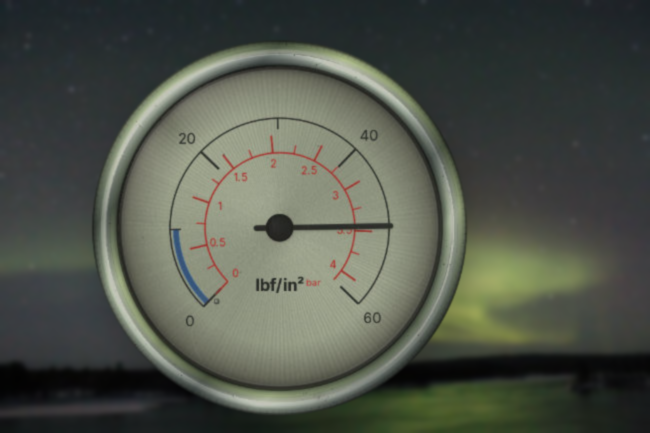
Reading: 50; psi
